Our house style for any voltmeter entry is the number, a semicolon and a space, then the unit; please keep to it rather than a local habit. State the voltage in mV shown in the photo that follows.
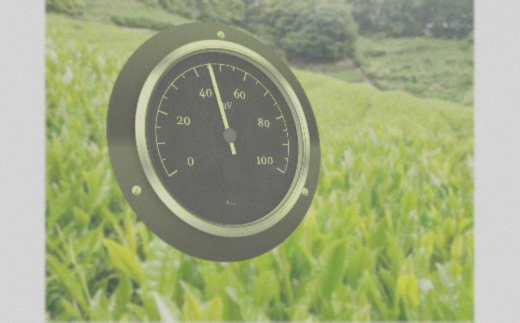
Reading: 45; mV
